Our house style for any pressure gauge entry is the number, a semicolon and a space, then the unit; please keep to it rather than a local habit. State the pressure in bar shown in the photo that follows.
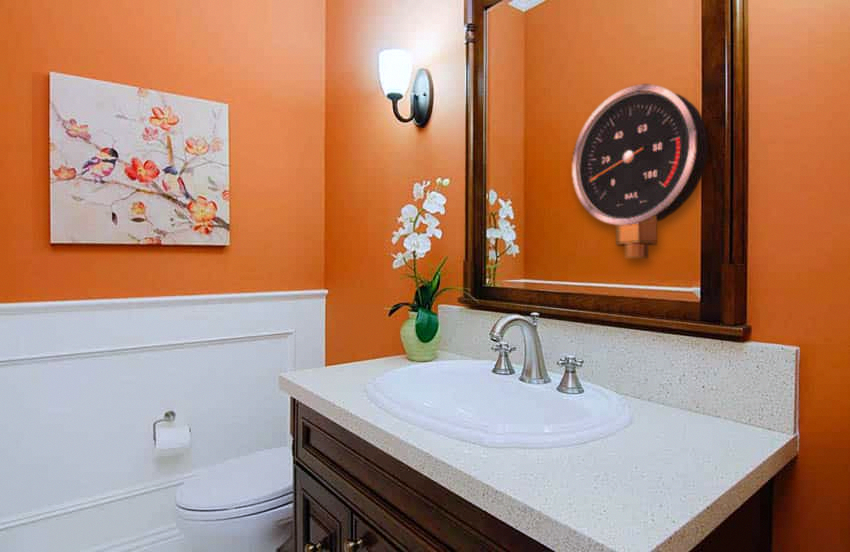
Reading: 10; bar
